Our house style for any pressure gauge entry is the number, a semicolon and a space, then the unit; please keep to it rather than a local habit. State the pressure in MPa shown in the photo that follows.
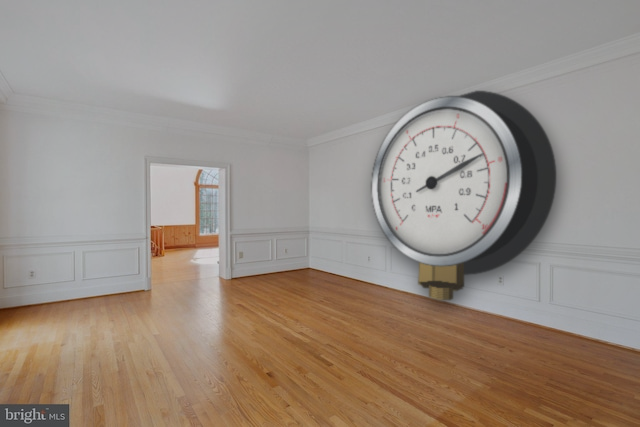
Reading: 0.75; MPa
